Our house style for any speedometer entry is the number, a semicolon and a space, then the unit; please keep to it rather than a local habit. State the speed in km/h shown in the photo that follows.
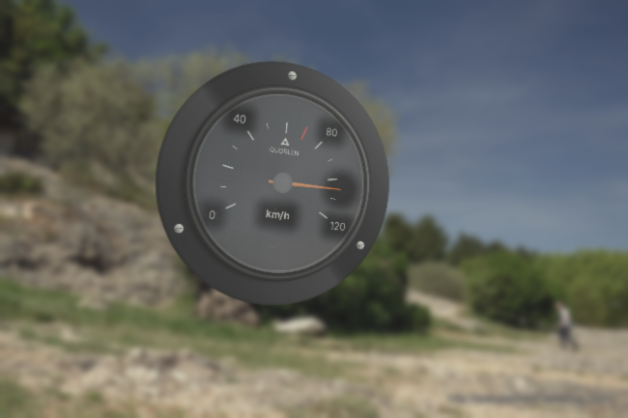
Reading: 105; km/h
